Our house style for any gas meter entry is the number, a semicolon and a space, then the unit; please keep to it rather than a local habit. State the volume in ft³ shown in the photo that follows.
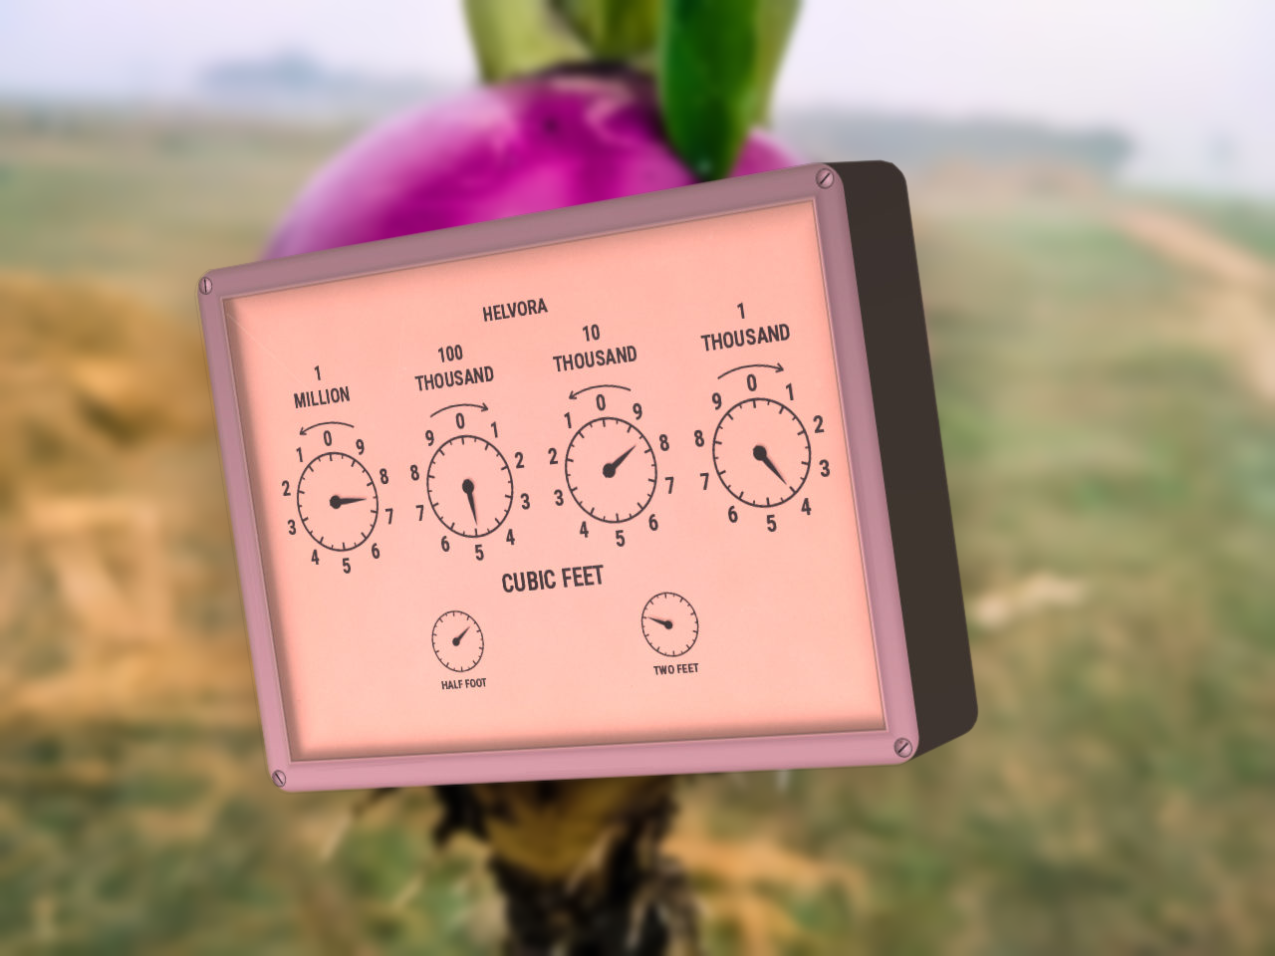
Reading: 748400; ft³
